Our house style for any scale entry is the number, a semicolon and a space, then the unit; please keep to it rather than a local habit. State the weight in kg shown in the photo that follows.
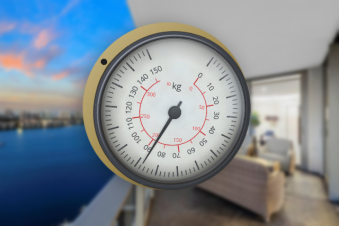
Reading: 88; kg
